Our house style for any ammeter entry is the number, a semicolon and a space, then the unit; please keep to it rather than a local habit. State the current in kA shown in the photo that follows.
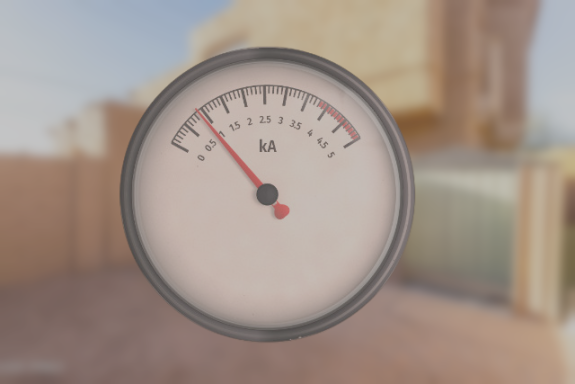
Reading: 0.9; kA
